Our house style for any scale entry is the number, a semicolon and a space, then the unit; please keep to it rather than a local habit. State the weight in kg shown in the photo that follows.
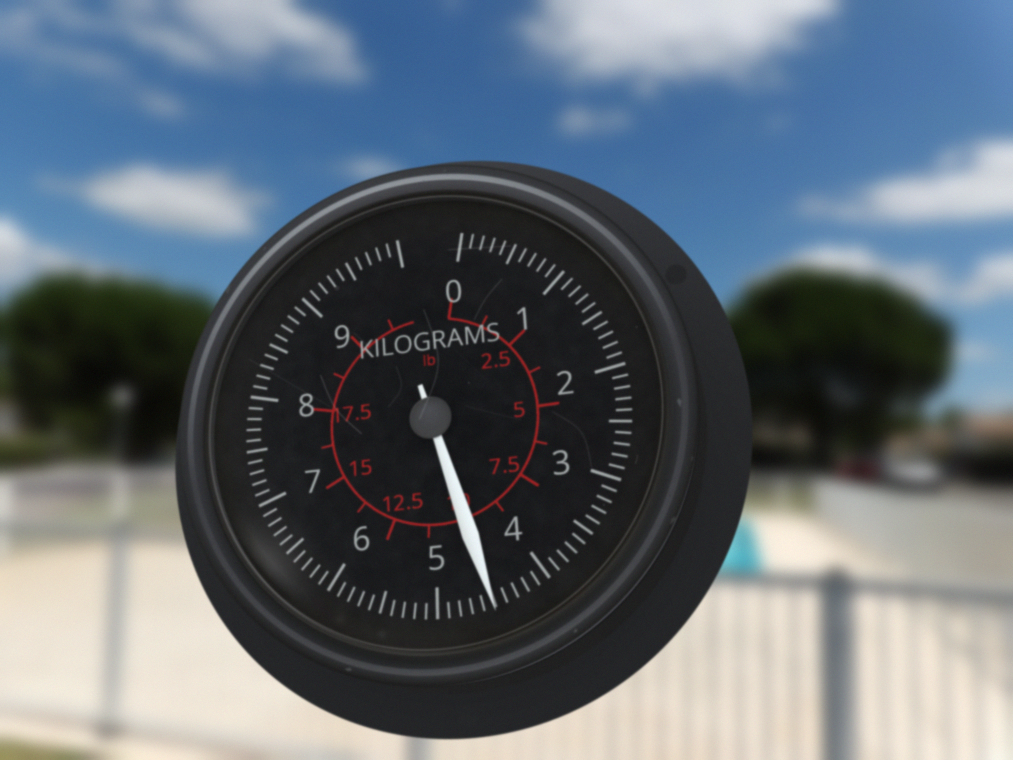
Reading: 4.5; kg
